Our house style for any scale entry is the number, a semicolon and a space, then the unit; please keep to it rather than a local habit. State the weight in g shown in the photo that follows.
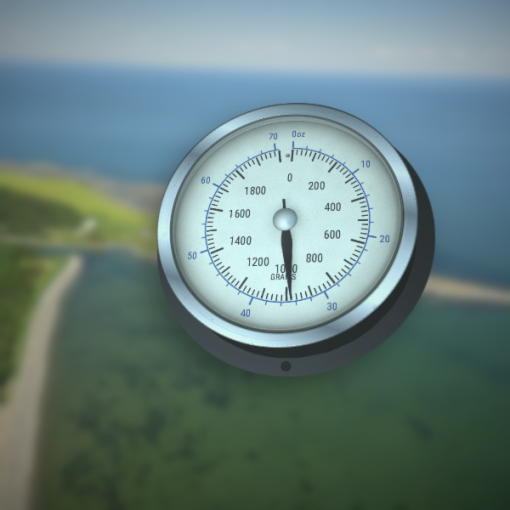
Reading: 980; g
